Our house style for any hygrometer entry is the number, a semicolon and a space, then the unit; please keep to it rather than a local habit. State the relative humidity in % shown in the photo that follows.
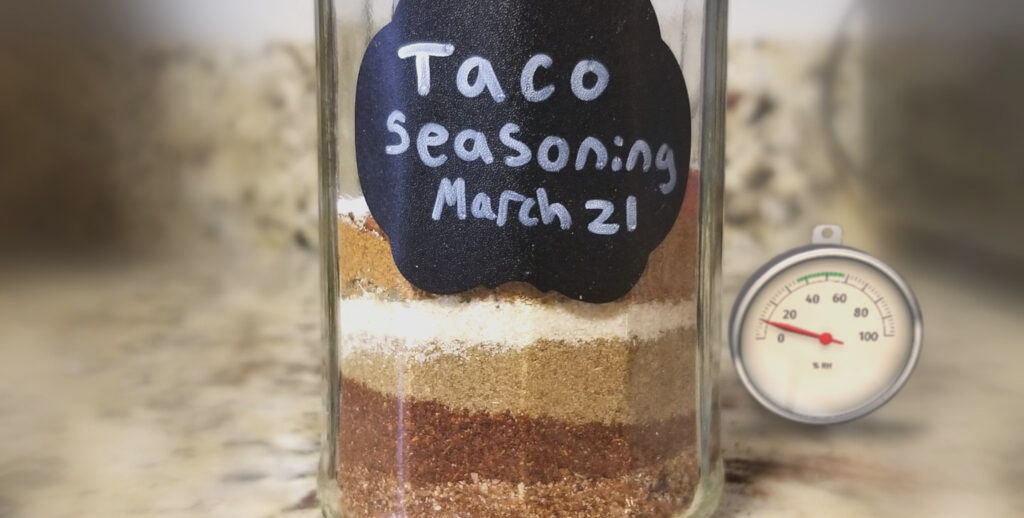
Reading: 10; %
